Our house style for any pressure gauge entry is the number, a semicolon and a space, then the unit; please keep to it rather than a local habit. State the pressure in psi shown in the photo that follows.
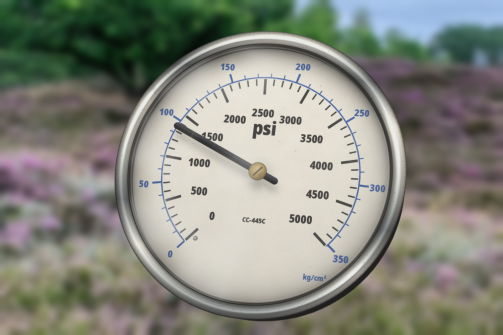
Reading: 1350; psi
